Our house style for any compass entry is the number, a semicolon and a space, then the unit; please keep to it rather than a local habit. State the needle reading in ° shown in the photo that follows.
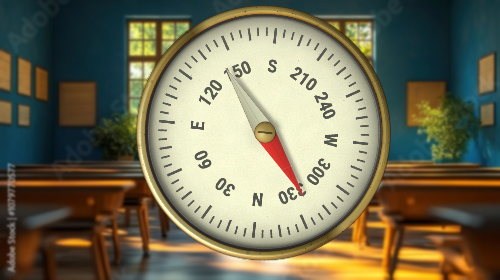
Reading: 322.5; °
